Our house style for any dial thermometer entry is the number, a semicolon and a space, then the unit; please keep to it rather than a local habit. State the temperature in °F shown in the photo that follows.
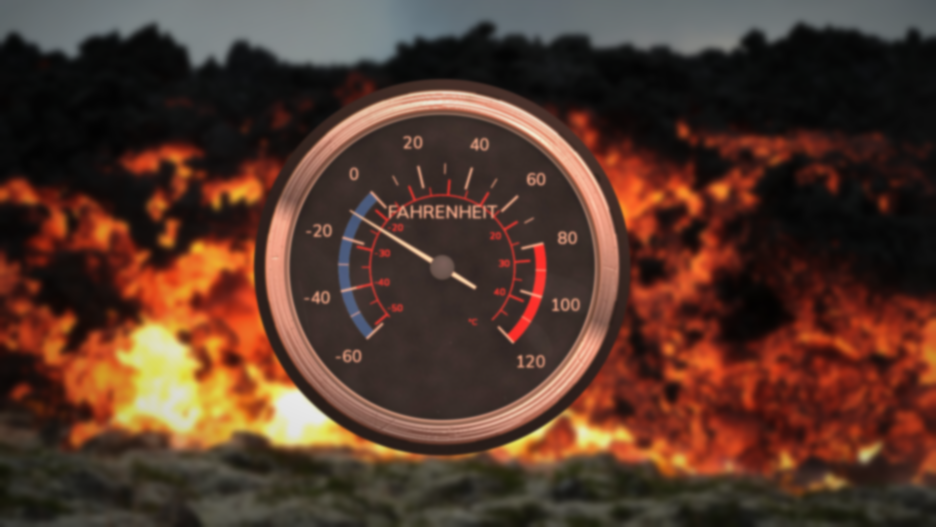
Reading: -10; °F
